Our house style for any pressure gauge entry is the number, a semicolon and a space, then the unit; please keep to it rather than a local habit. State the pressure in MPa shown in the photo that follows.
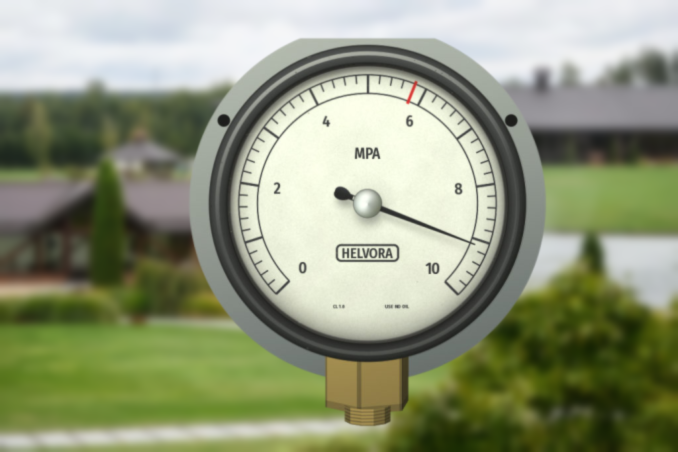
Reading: 9.1; MPa
